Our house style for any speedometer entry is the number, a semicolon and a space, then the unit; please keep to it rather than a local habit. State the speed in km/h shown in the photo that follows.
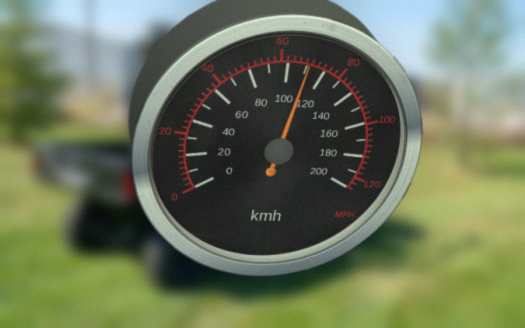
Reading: 110; km/h
